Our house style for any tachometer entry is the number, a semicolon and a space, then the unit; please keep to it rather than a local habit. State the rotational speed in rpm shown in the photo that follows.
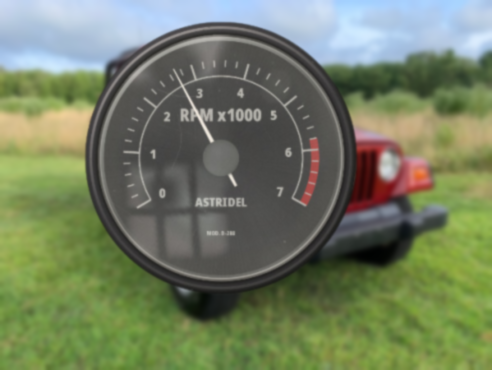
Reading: 2700; rpm
